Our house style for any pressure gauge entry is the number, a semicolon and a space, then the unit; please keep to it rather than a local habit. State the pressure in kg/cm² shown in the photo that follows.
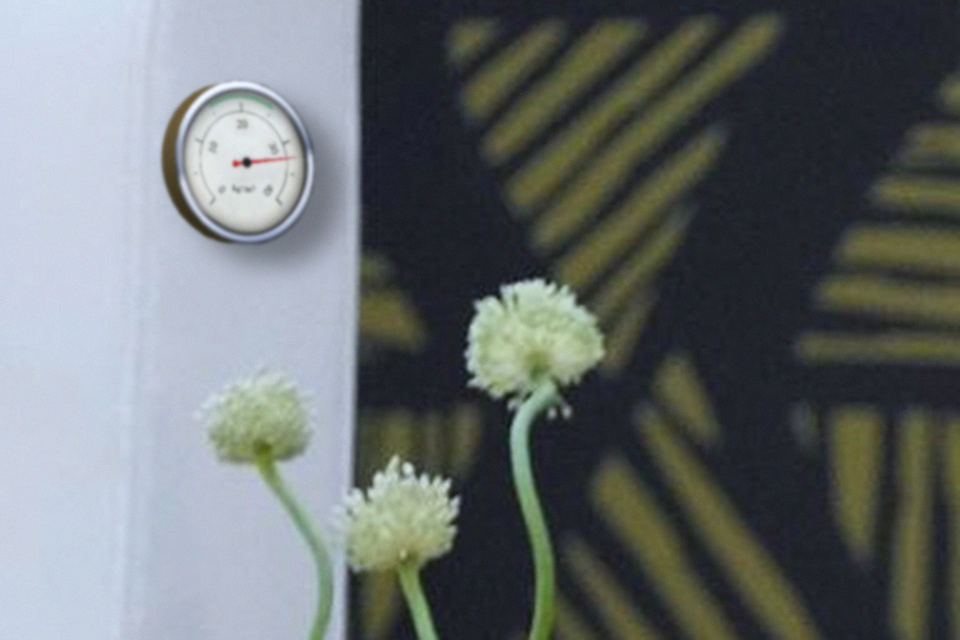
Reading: 32.5; kg/cm²
